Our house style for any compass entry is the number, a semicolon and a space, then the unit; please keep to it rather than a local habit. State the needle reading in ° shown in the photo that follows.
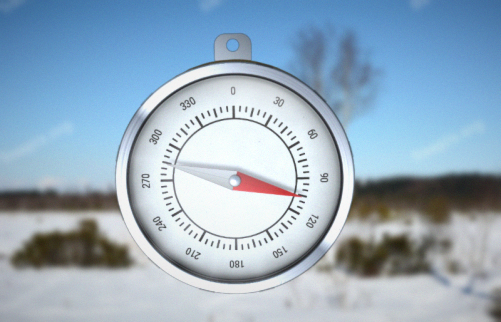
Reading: 105; °
